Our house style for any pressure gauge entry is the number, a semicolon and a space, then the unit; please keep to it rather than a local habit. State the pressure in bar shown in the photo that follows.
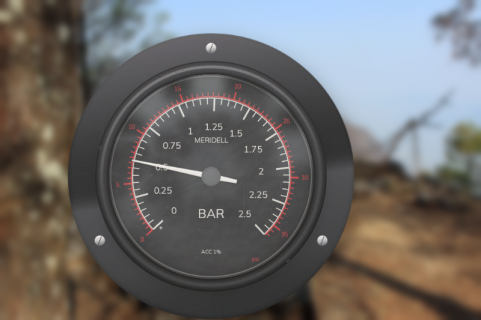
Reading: 0.5; bar
